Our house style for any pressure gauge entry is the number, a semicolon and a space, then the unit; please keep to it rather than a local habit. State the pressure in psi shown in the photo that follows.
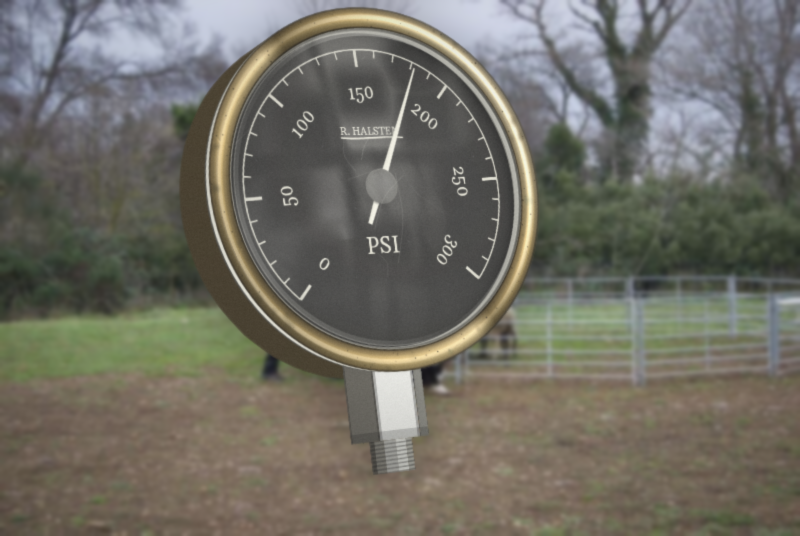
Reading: 180; psi
